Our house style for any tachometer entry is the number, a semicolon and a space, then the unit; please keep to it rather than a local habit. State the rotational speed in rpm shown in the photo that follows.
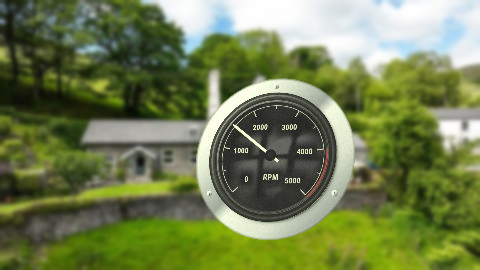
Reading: 1500; rpm
